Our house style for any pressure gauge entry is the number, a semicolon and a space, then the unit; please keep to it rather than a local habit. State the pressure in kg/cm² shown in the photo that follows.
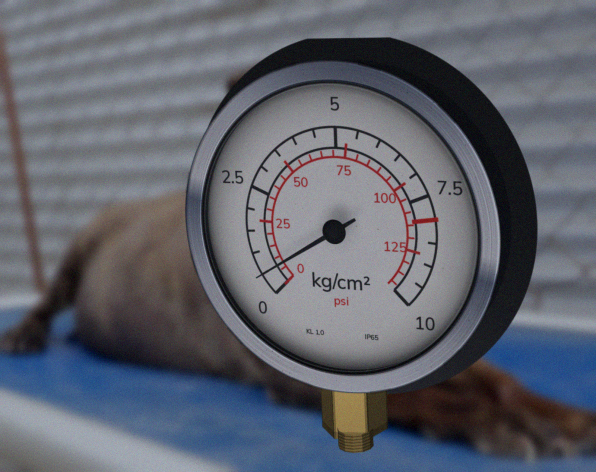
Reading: 0.5; kg/cm²
